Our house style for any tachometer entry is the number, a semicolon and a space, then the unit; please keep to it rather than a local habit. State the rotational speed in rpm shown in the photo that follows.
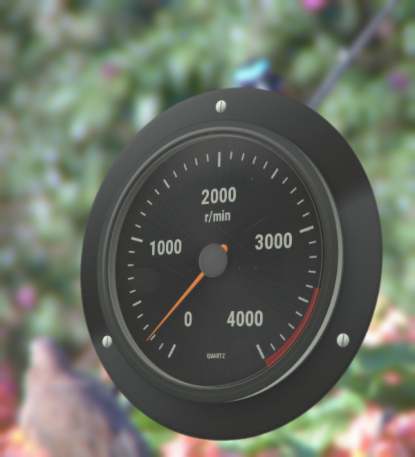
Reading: 200; rpm
